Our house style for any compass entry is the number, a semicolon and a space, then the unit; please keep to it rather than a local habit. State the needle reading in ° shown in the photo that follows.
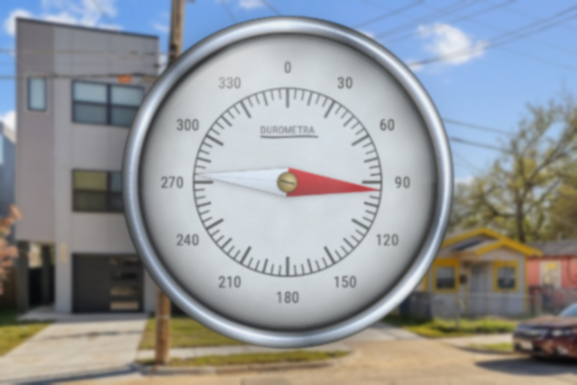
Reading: 95; °
